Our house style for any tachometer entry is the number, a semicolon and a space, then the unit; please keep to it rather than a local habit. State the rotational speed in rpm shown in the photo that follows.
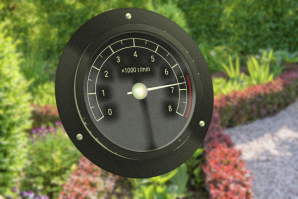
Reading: 6750; rpm
